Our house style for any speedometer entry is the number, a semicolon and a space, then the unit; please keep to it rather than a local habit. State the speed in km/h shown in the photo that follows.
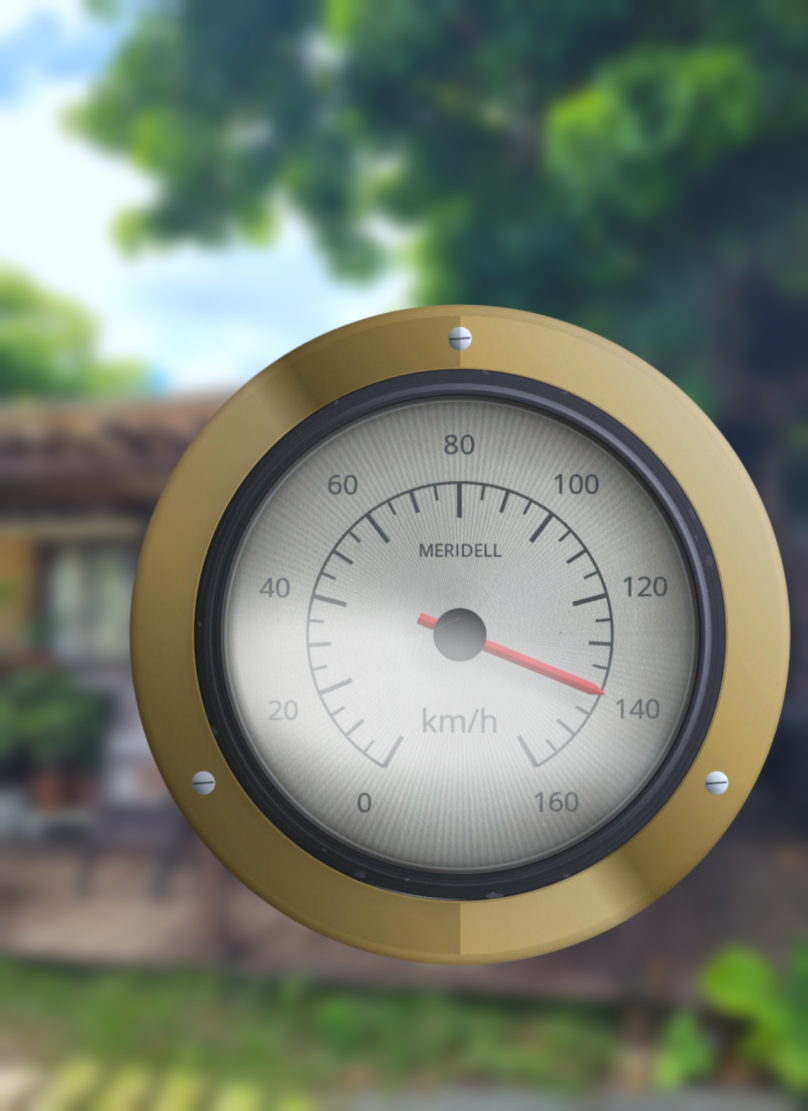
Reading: 140; km/h
